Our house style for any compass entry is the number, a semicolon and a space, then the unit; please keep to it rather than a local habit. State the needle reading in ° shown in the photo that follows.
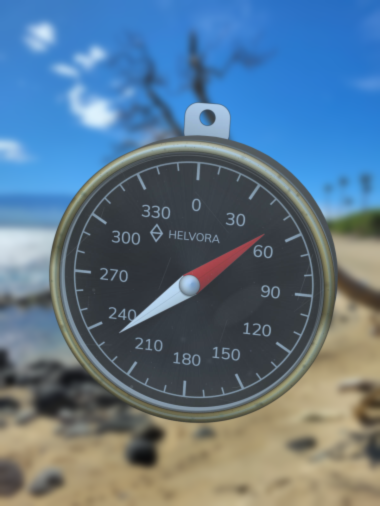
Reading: 50; °
